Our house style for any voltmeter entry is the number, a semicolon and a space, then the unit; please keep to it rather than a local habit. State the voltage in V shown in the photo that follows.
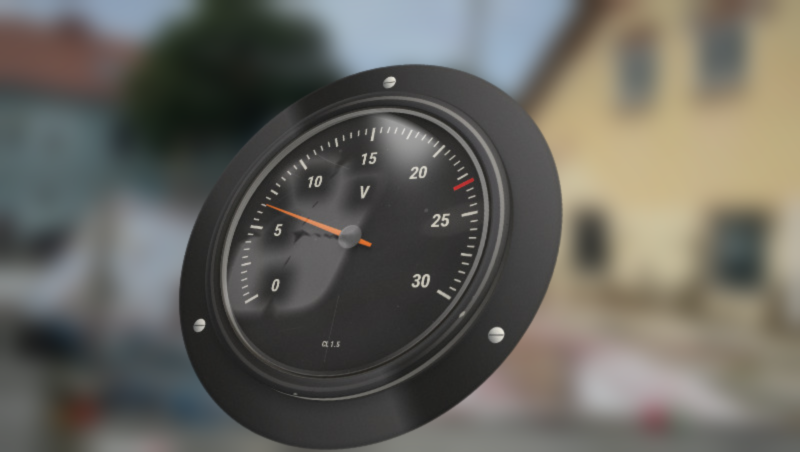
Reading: 6.5; V
